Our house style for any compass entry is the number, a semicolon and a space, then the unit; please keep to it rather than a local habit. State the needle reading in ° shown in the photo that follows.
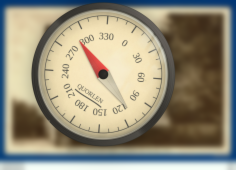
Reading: 290; °
